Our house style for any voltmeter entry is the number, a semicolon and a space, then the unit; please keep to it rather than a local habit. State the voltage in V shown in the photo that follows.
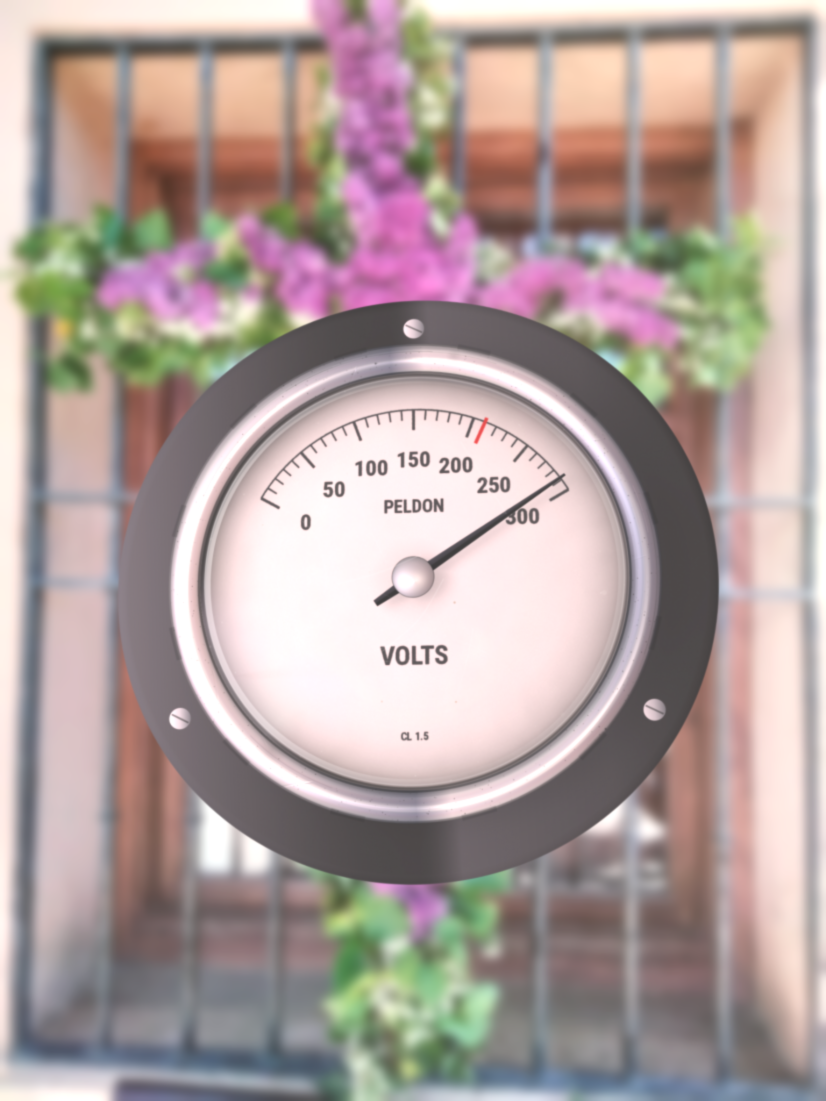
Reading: 290; V
